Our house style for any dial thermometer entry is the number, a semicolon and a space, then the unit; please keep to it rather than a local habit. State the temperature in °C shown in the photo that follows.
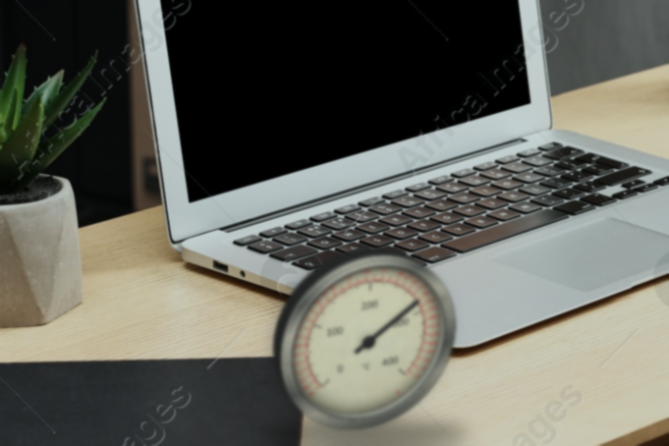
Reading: 280; °C
